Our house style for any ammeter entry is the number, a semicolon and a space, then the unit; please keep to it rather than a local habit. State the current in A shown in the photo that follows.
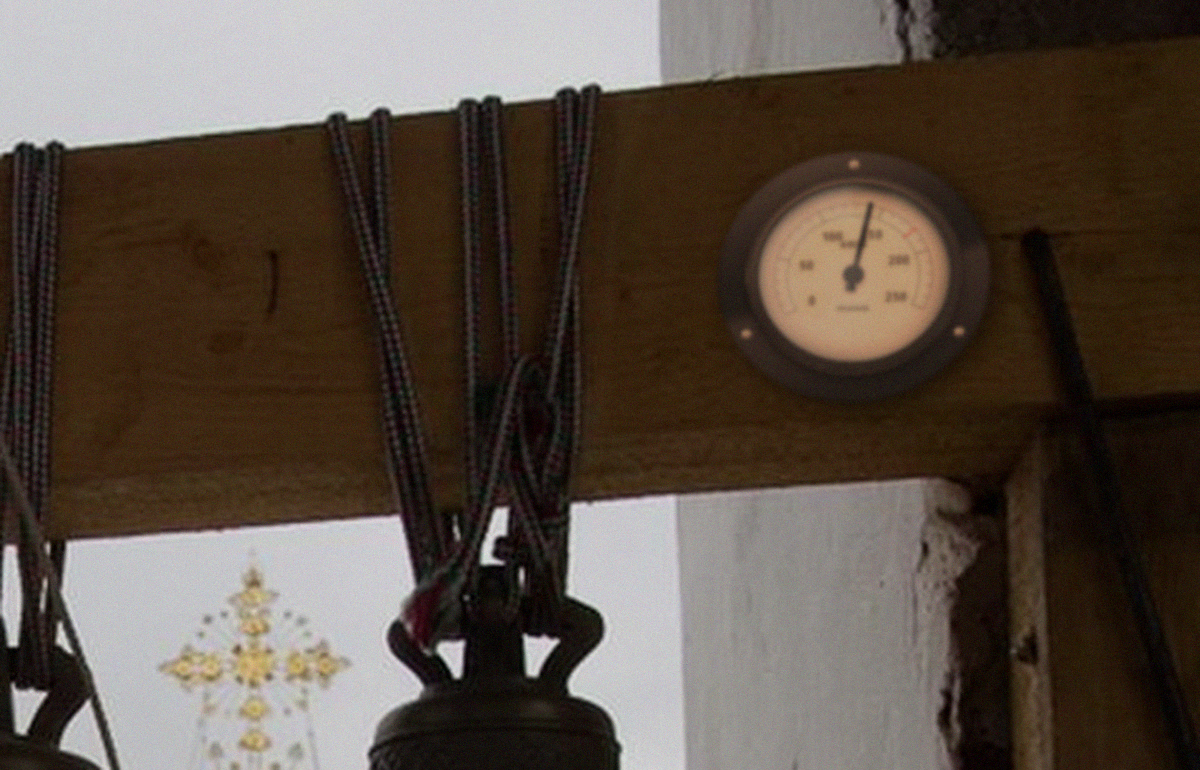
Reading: 140; A
